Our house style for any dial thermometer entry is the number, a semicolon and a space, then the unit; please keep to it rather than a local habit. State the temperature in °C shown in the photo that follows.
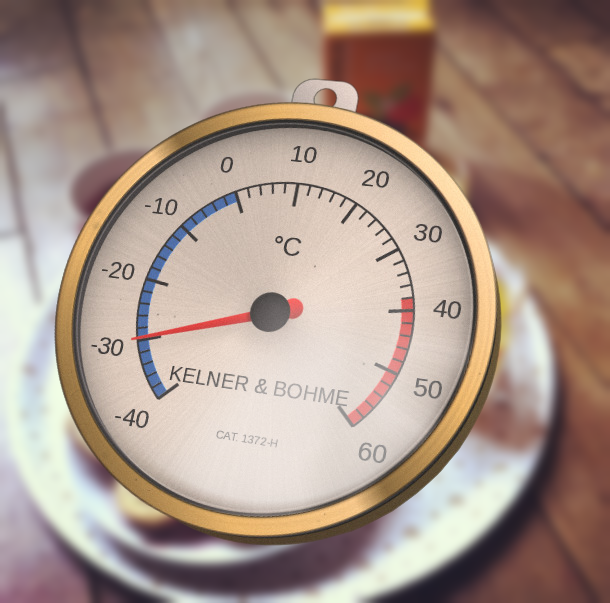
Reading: -30; °C
